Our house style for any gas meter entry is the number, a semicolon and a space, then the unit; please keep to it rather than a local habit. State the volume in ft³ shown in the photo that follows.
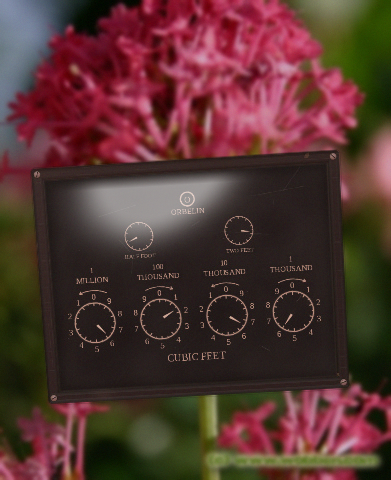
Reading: 616600; ft³
